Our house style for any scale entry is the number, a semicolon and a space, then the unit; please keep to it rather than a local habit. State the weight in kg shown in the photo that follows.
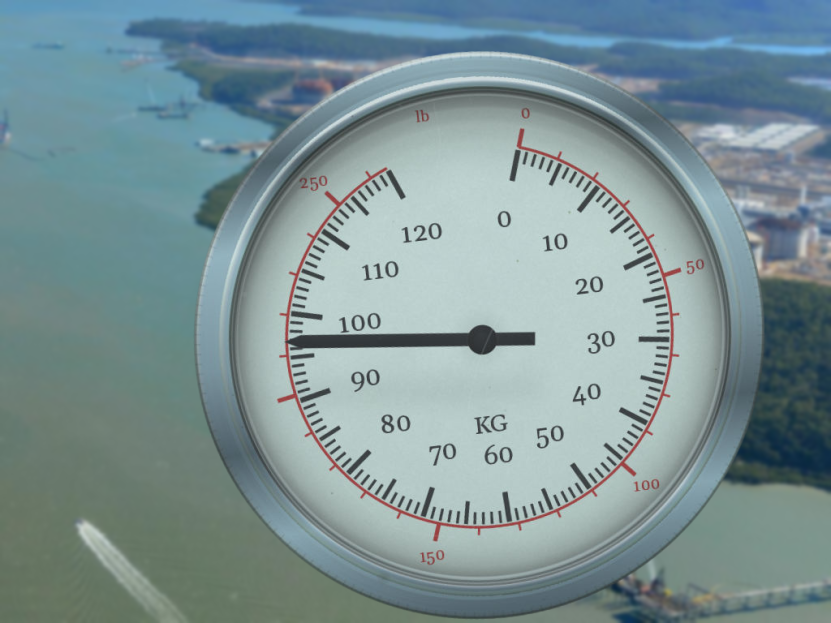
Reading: 97; kg
